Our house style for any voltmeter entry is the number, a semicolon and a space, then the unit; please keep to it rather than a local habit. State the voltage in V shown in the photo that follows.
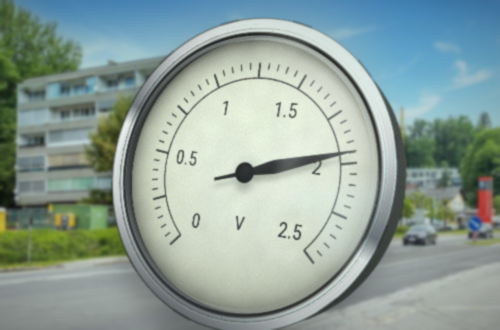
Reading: 1.95; V
